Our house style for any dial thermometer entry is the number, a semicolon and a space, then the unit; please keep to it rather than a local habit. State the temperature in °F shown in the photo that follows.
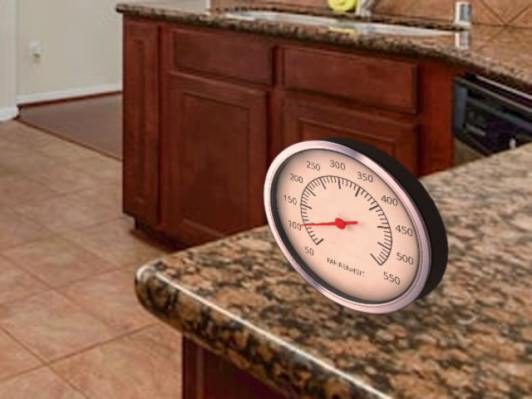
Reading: 100; °F
